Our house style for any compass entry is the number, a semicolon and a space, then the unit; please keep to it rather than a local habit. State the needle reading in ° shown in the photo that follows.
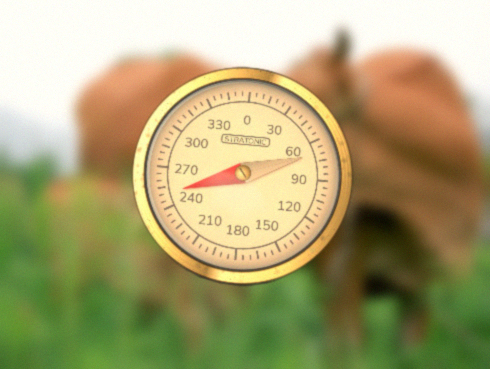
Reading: 250; °
